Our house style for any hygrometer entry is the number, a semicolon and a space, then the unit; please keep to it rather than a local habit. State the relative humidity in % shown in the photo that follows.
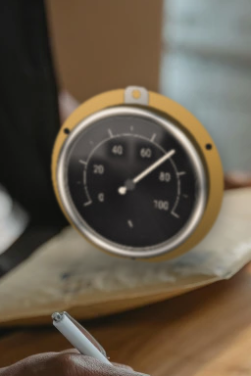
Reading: 70; %
